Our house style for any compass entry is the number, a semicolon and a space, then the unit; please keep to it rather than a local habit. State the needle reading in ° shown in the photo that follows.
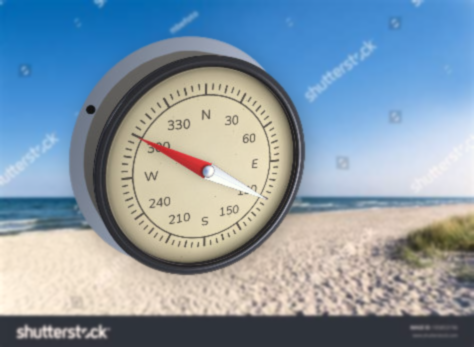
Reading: 300; °
